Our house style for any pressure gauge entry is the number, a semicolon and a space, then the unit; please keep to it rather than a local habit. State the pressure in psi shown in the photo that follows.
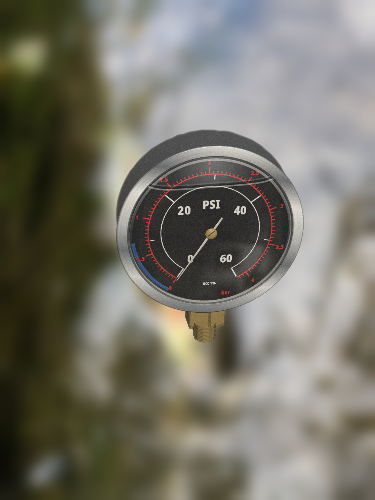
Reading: 0; psi
